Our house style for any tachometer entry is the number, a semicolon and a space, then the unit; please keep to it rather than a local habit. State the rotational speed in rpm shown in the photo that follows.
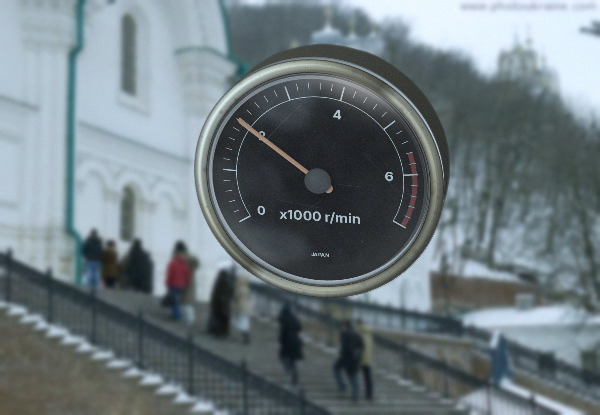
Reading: 2000; rpm
